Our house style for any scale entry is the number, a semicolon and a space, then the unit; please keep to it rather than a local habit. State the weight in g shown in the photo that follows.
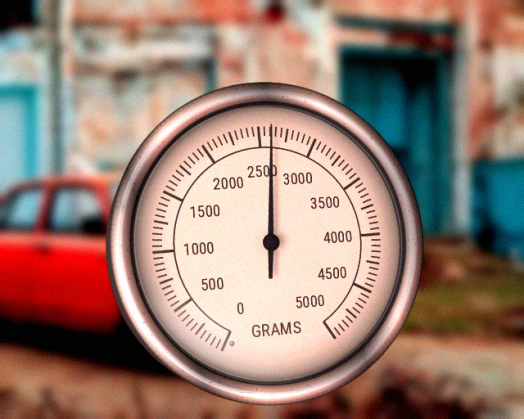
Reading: 2600; g
